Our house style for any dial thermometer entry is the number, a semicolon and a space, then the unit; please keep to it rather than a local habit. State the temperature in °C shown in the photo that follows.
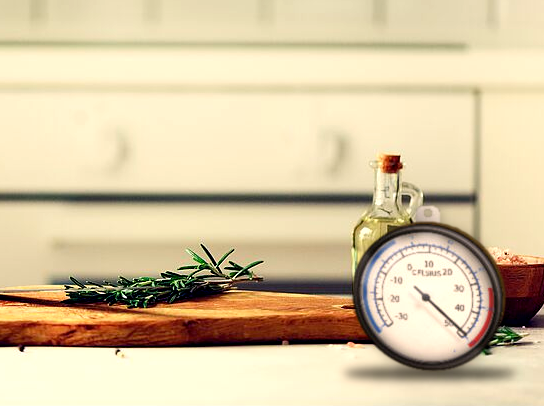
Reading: 48; °C
